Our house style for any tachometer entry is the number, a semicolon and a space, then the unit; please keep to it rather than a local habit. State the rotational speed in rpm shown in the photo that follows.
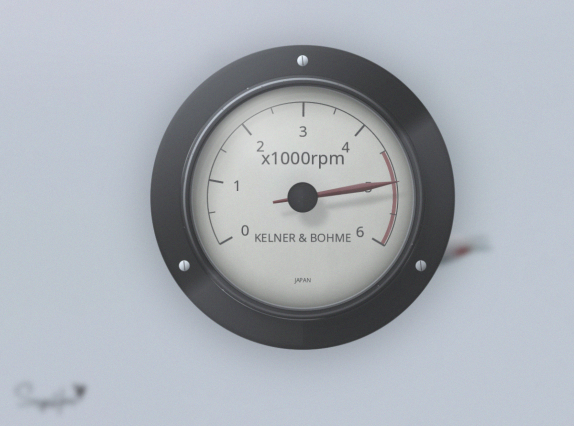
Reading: 5000; rpm
